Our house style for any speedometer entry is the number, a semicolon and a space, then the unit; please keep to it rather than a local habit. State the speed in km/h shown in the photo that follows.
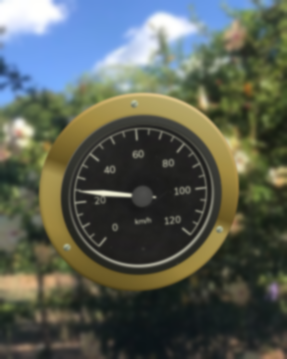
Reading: 25; km/h
